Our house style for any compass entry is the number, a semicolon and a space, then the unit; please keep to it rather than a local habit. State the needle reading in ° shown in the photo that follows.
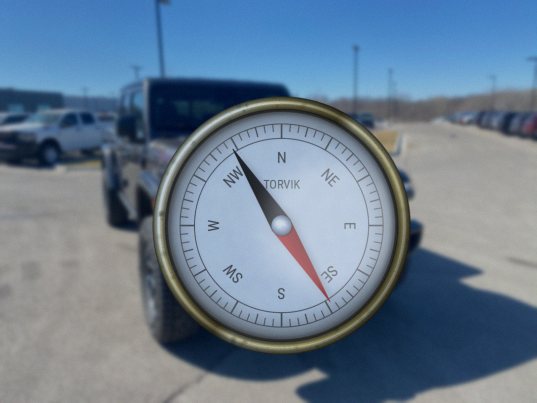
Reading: 147.5; °
